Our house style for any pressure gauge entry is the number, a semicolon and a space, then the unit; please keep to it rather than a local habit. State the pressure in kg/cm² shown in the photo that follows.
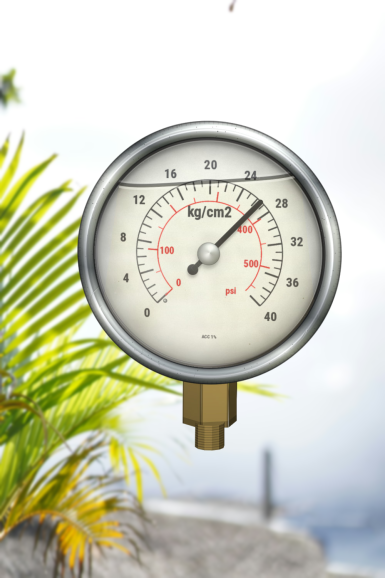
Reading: 26.5; kg/cm²
